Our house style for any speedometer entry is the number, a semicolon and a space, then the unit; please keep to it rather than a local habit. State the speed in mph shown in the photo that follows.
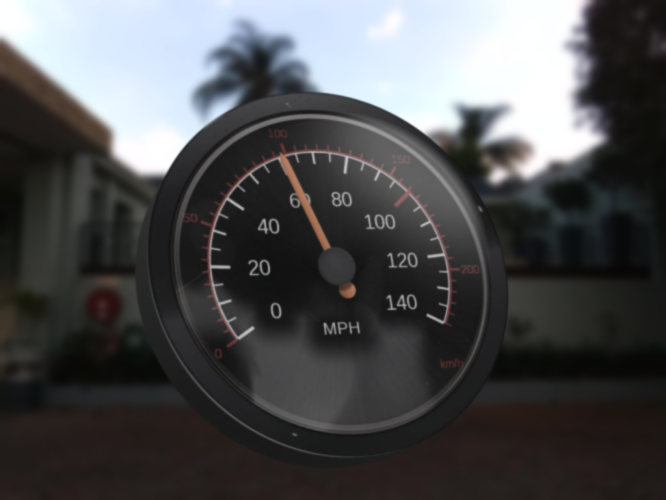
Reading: 60; mph
